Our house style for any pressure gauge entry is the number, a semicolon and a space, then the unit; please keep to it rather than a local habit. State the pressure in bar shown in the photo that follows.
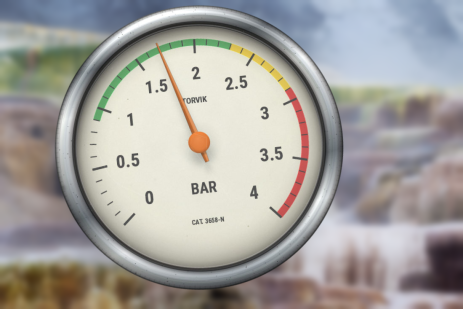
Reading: 1.7; bar
